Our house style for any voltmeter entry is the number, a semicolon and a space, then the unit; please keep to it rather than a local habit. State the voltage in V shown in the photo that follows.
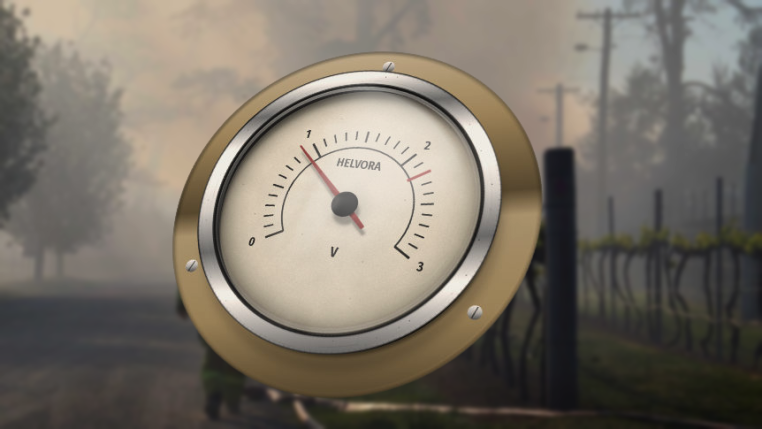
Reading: 0.9; V
